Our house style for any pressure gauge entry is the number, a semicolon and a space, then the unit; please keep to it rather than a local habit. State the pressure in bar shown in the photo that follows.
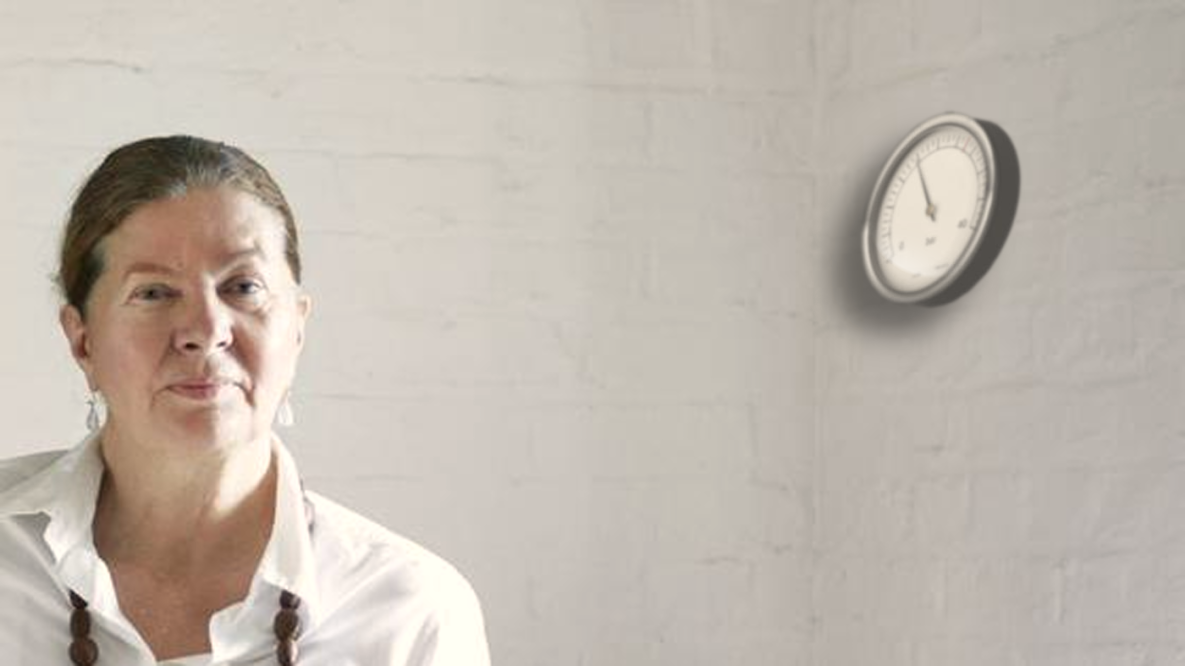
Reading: 16; bar
